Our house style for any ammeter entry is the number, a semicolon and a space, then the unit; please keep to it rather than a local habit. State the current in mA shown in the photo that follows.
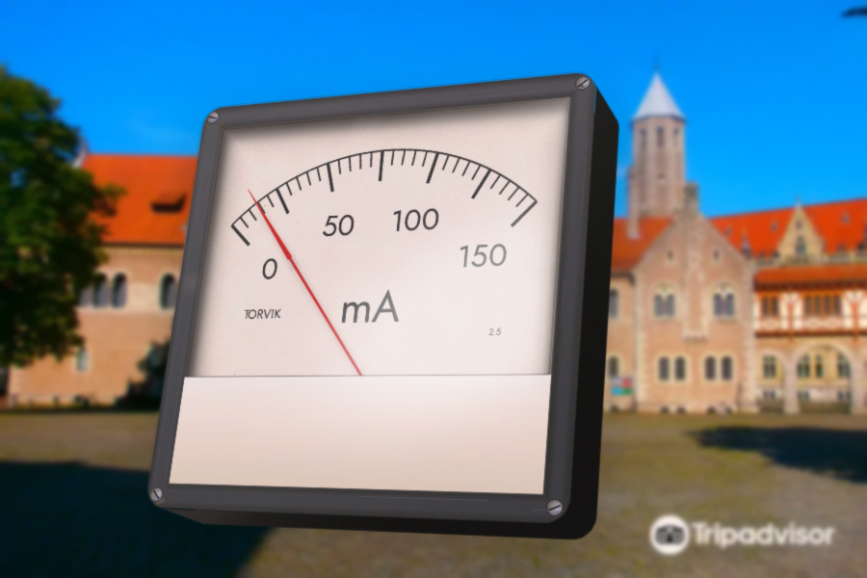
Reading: 15; mA
